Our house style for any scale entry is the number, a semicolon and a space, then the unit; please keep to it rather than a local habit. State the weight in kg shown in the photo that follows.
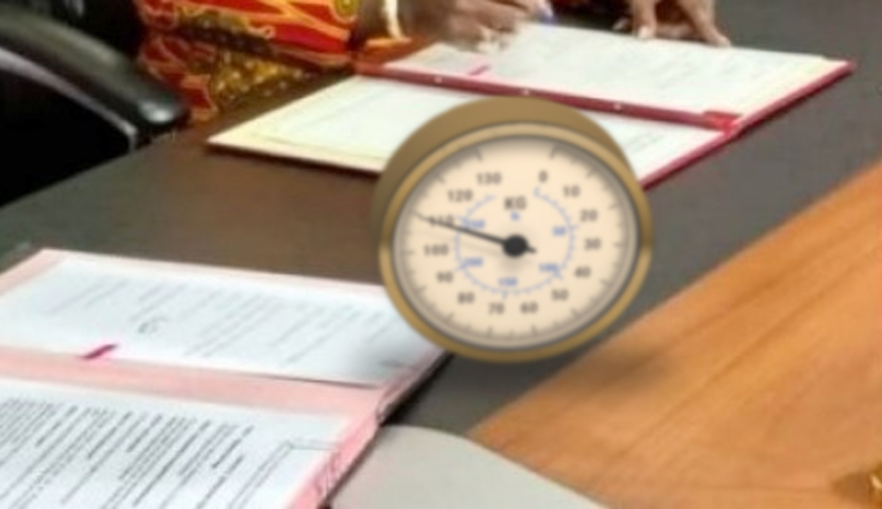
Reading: 110; kg
